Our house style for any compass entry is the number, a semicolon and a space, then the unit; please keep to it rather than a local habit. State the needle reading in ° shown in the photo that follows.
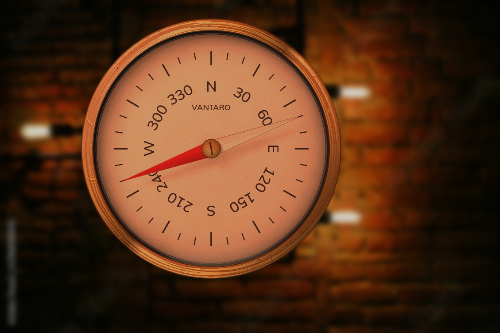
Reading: 250; °
